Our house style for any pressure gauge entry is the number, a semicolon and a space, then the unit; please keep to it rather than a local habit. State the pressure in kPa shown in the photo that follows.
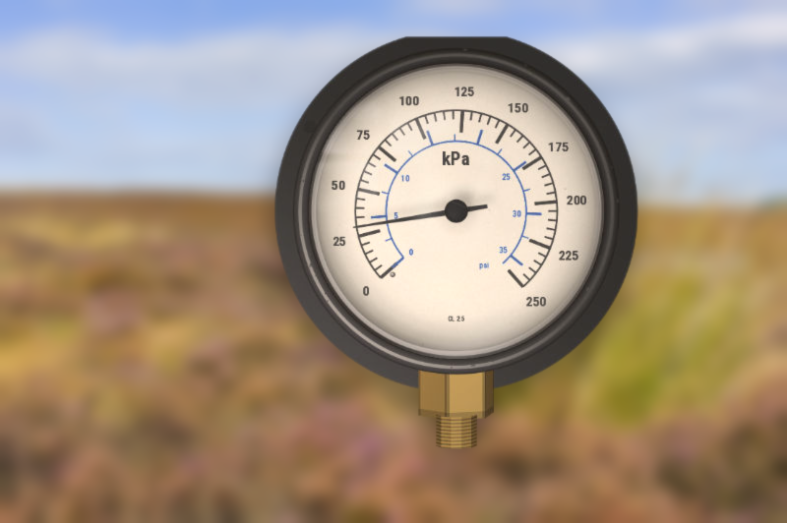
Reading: 30; kPa
